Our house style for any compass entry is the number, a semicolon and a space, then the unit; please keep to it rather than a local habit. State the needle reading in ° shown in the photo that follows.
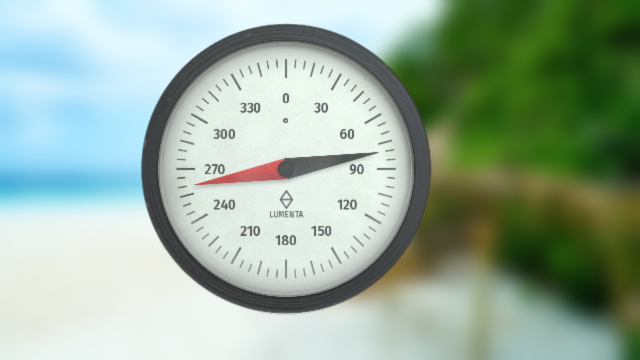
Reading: 260; °
